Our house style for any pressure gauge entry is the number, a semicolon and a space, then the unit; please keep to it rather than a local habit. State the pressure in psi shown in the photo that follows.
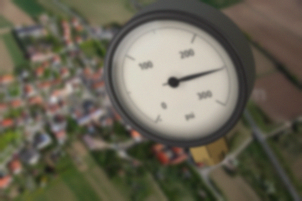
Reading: 250; psi
